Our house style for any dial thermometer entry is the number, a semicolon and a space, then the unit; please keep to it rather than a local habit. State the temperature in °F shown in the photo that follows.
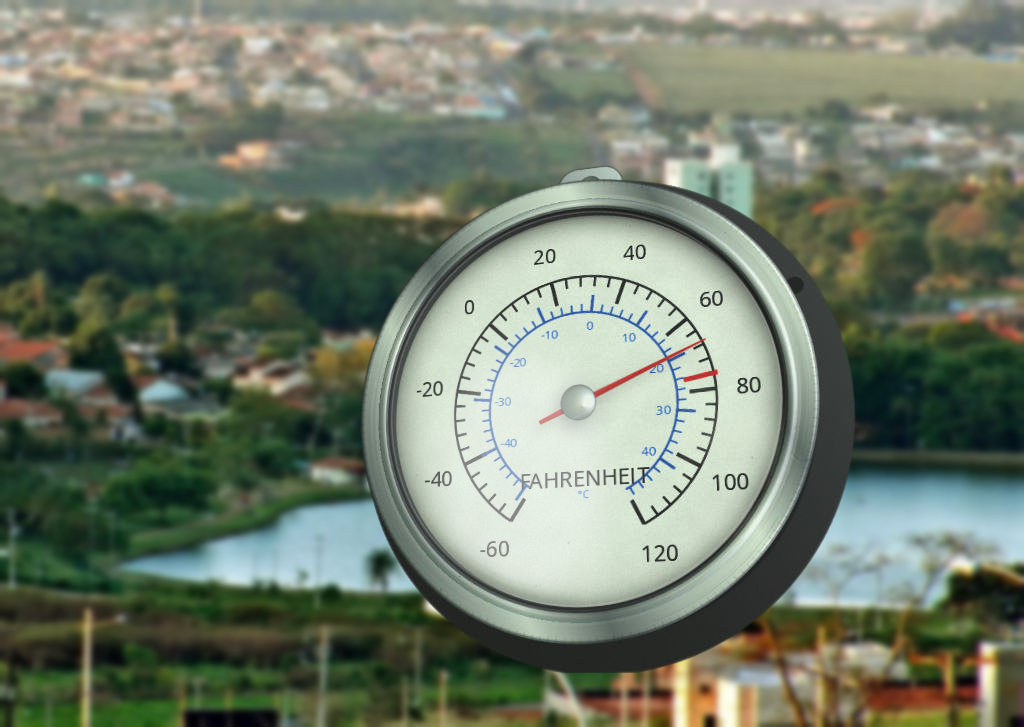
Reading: 68; °F
